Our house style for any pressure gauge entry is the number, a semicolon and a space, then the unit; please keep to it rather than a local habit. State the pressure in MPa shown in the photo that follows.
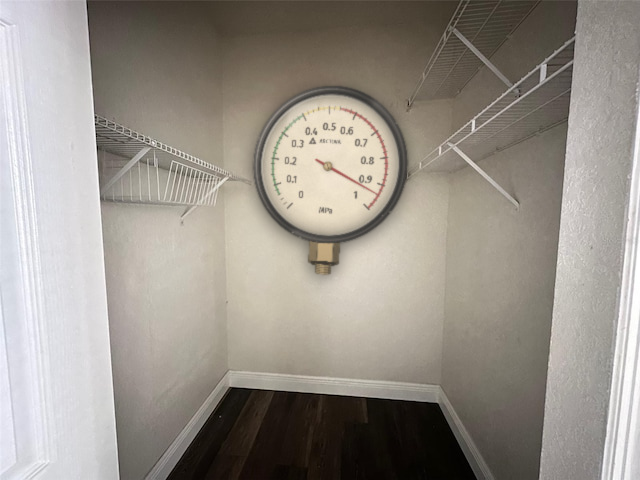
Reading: 0.94; MPa
